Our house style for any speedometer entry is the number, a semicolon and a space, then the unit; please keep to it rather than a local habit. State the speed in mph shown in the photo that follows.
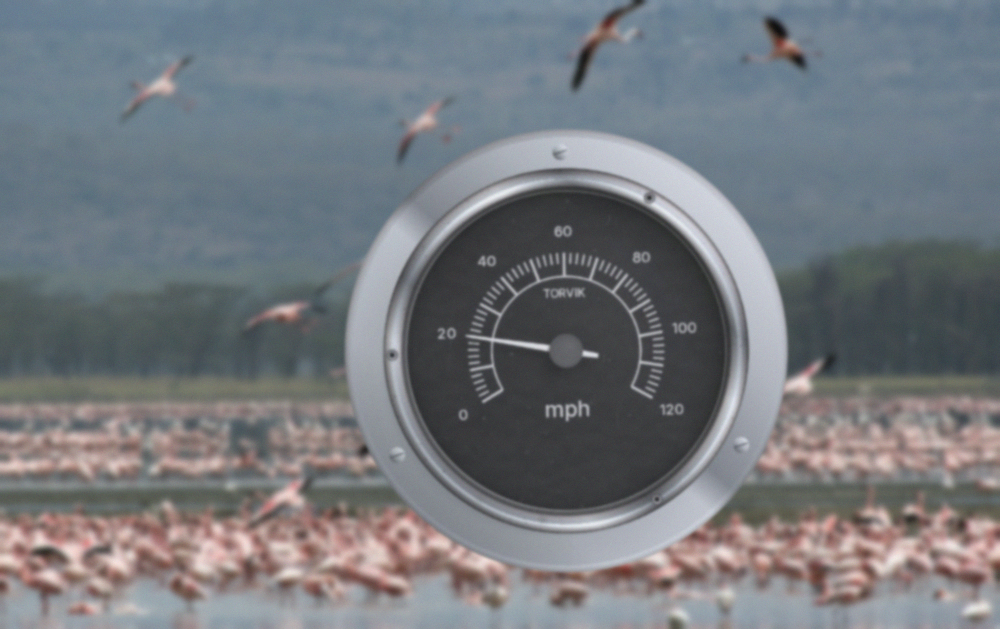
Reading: 20; mph
